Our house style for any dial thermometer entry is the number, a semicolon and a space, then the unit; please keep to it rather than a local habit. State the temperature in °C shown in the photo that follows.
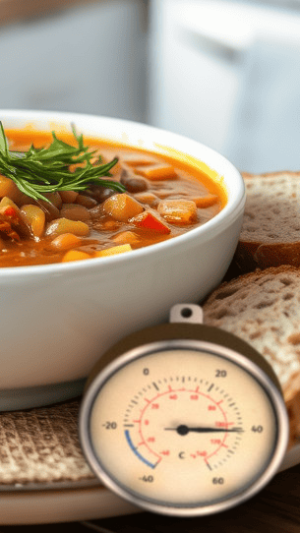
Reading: 40; °C
